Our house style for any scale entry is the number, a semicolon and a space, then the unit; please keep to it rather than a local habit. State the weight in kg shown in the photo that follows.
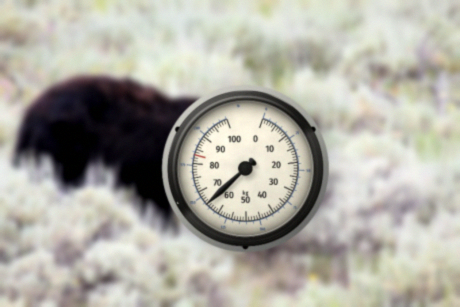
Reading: 65; kg
